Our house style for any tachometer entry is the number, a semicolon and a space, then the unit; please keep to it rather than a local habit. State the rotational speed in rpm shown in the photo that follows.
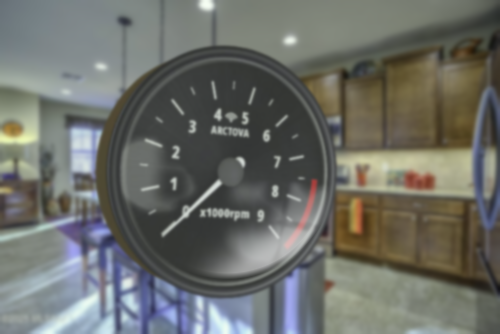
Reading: 0; rpm
